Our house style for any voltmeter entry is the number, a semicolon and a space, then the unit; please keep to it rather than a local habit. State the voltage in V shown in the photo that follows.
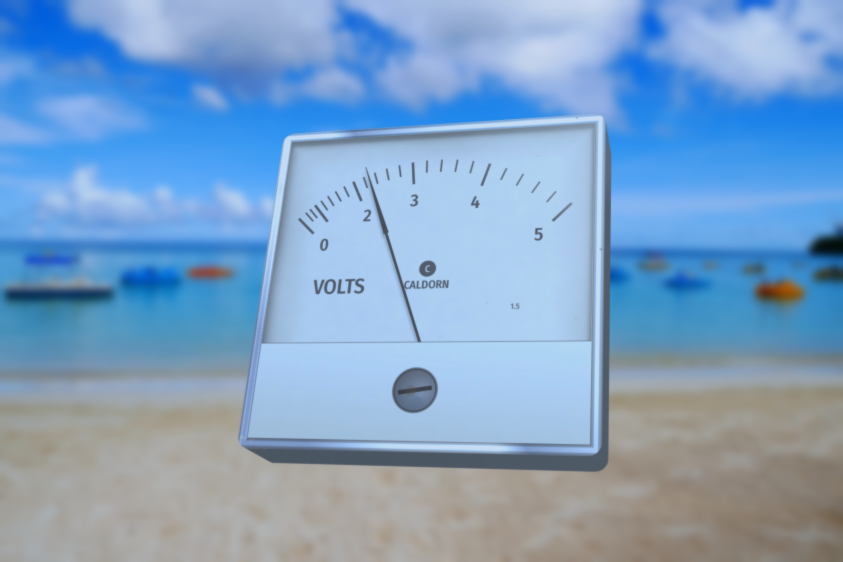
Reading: 2.3; V
